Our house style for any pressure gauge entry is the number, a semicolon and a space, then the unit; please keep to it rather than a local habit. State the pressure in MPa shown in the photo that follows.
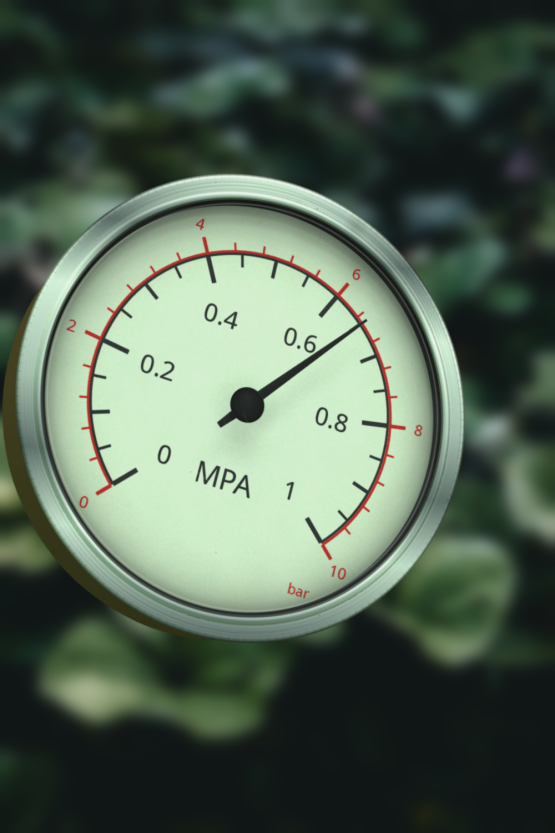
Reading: 0.65; MPa
